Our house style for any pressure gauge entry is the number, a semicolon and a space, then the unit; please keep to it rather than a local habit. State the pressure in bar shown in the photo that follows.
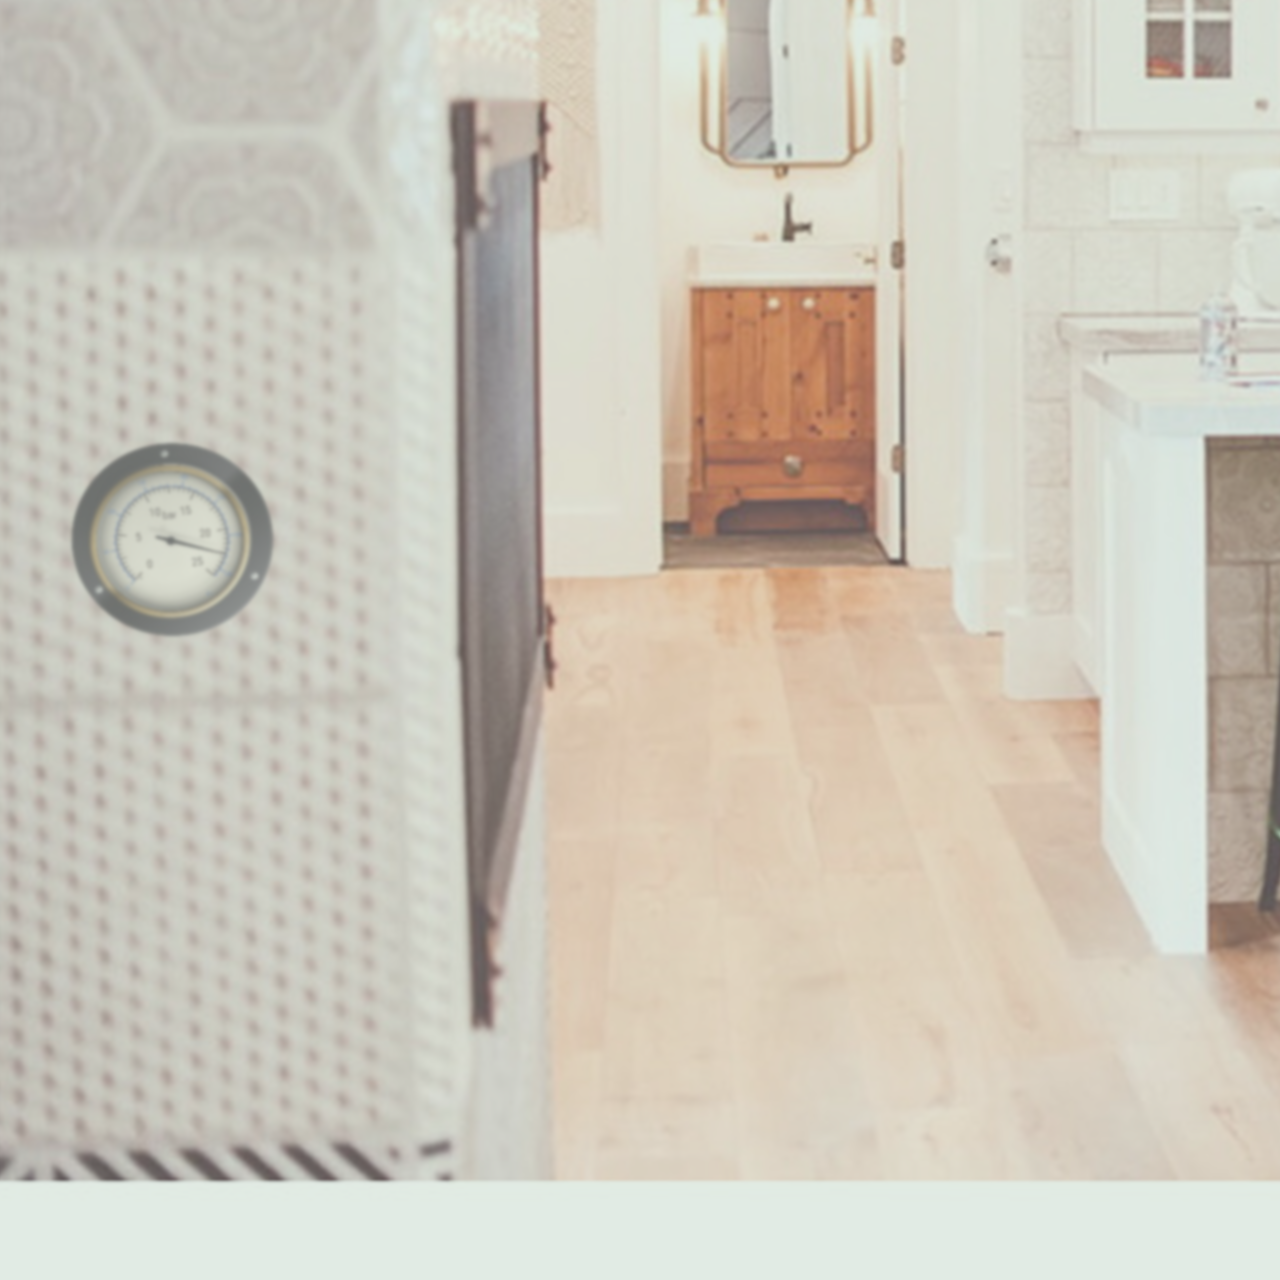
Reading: 22.5; bar
